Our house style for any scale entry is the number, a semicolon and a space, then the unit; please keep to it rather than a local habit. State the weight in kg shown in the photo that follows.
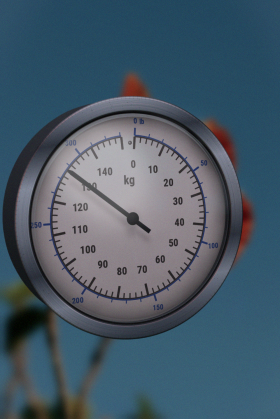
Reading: 130; kg
